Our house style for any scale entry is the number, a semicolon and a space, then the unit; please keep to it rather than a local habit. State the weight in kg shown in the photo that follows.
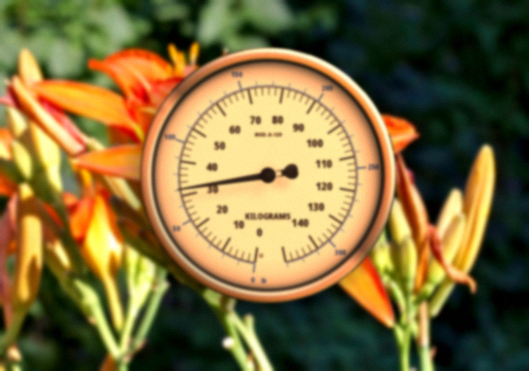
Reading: 32; kg
